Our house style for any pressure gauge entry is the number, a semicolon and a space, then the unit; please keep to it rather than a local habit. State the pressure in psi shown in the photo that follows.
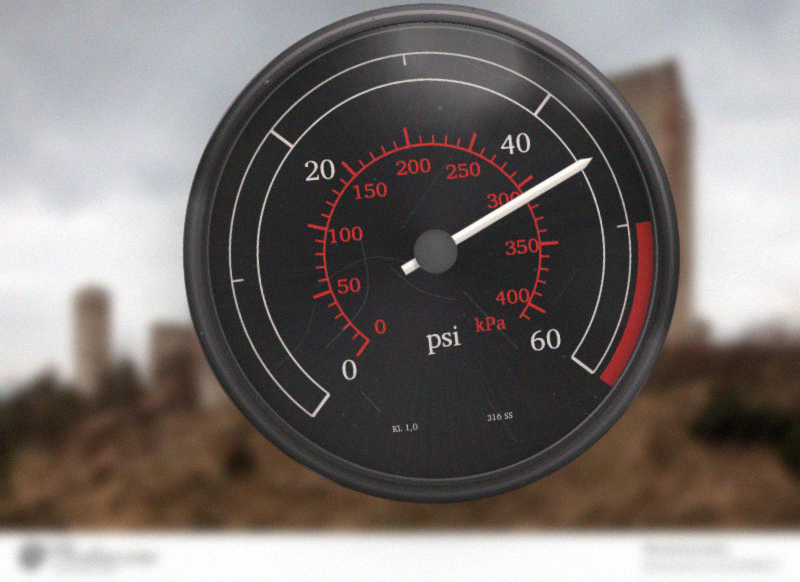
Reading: 45; psi
